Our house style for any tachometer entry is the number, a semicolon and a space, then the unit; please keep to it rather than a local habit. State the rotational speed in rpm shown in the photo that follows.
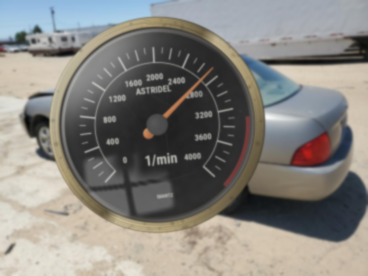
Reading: 2700; rpm
